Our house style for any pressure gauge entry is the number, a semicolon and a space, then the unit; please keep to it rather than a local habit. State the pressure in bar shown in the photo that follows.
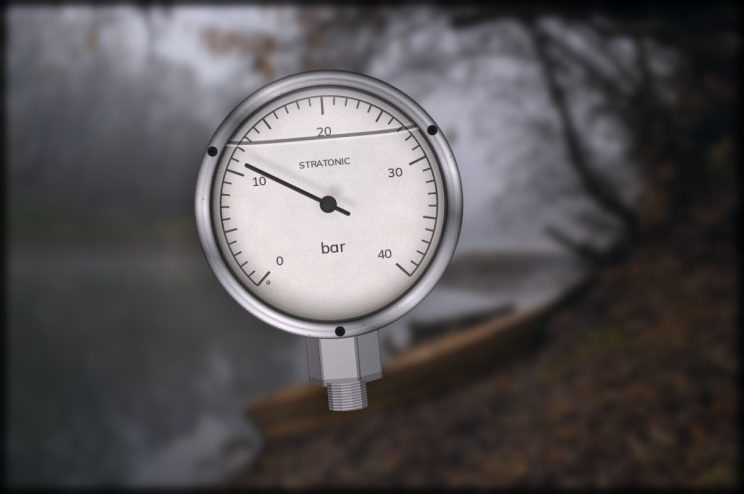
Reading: 11; bar
